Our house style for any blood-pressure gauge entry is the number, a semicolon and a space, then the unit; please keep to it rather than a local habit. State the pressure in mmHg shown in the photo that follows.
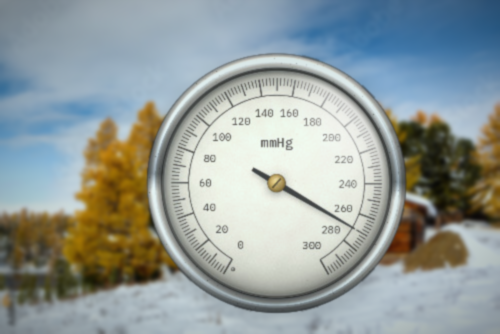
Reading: 270; mmHg
